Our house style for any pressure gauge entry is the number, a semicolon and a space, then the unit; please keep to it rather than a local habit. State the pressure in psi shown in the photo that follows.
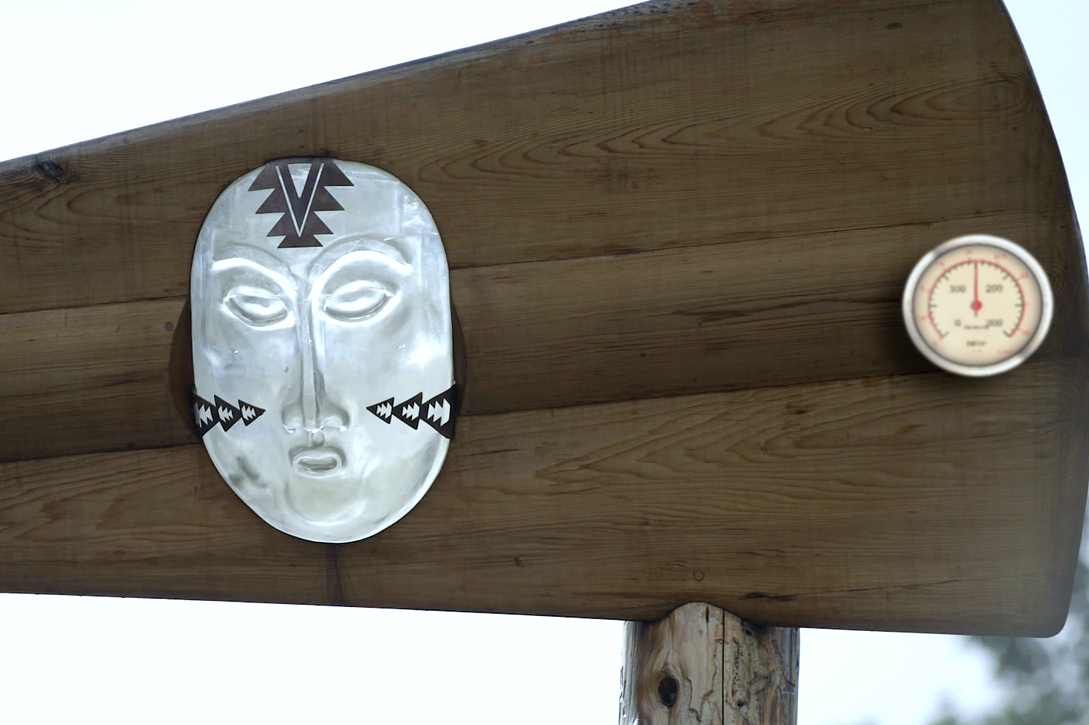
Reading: 150; psi
